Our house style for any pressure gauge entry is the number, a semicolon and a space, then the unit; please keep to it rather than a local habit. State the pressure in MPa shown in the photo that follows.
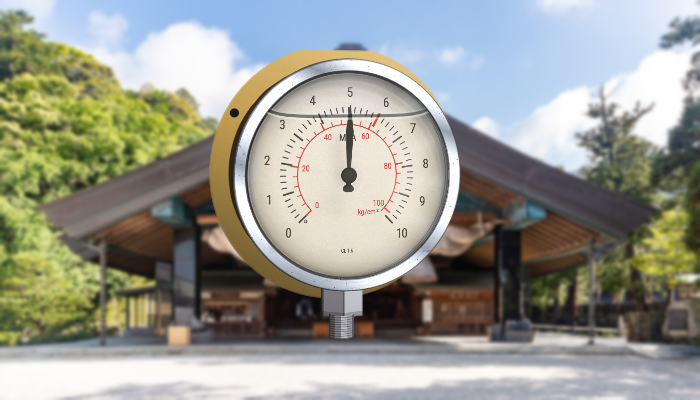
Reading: 5; MPa
